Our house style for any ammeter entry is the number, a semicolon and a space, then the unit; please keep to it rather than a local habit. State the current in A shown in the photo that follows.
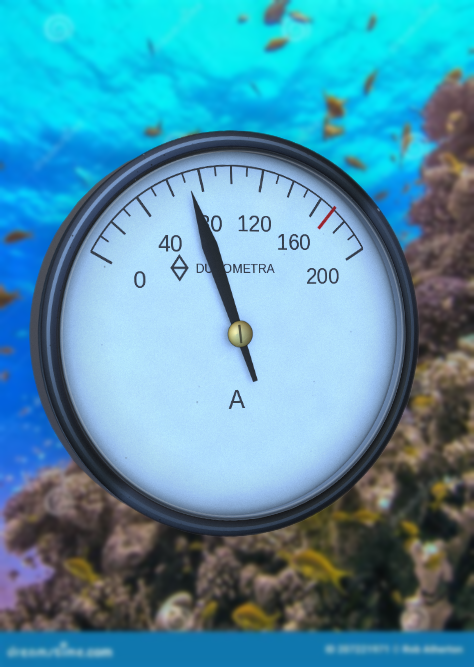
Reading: 70; A
